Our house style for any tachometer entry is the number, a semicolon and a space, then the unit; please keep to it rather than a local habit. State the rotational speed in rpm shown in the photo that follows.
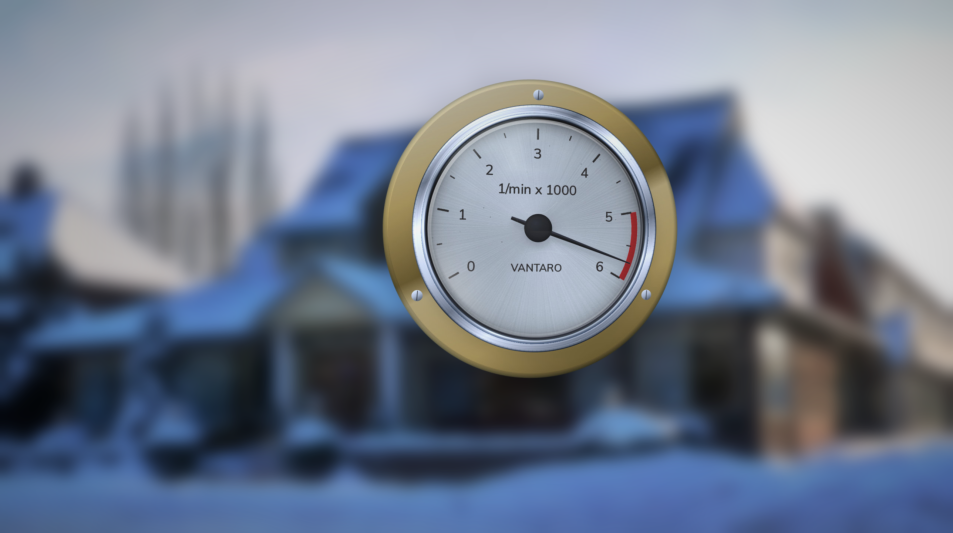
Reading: 5750; rpm
